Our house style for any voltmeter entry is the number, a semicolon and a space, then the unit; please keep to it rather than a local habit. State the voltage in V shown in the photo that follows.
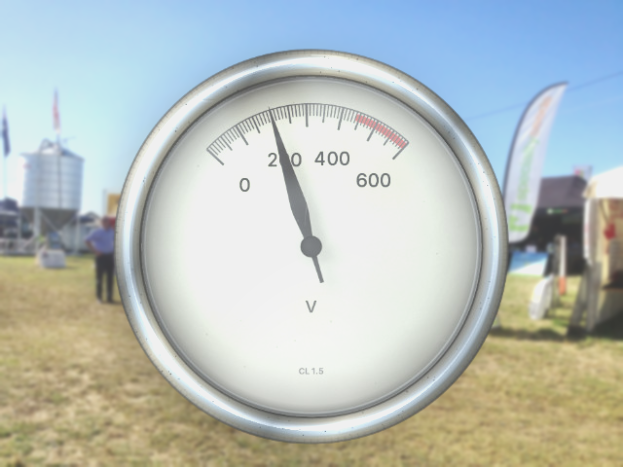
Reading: 200; V
